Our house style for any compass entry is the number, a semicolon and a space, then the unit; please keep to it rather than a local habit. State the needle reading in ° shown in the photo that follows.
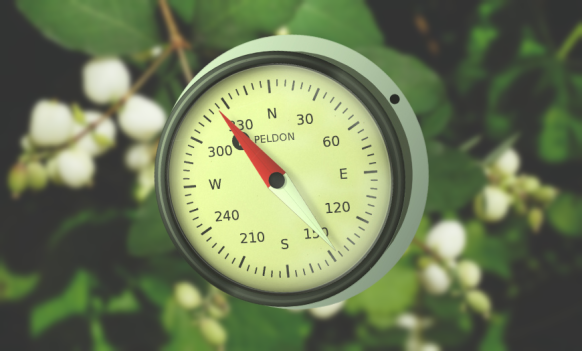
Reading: 325; °
